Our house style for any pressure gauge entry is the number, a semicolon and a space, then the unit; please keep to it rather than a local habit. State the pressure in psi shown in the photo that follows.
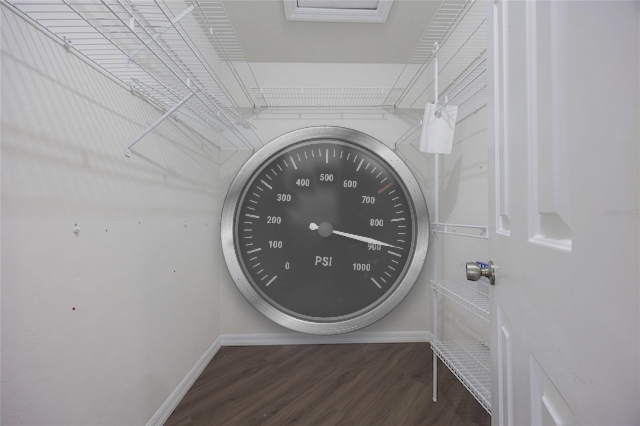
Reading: 880; psi
